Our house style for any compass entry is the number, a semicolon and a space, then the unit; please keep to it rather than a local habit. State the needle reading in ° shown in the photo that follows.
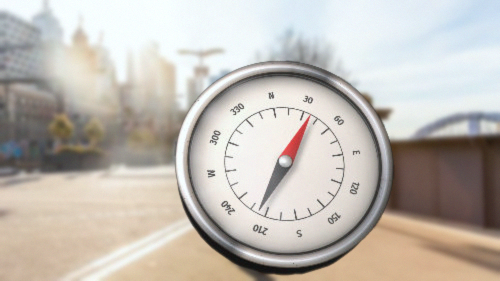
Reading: 37.5; °
